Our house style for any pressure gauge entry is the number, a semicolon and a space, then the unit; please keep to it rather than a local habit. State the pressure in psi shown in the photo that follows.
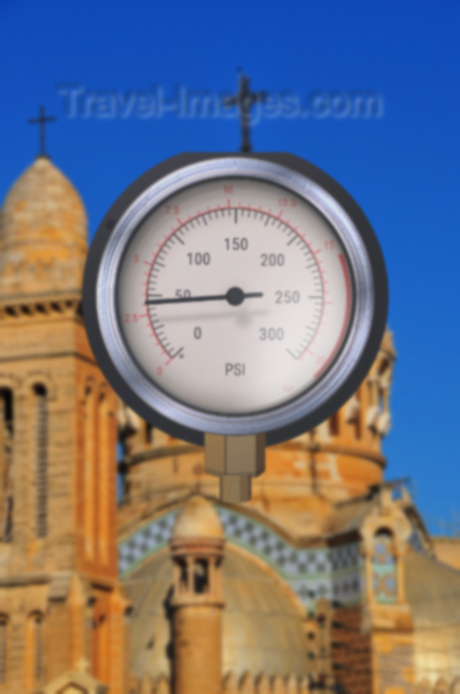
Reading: 45; psi
